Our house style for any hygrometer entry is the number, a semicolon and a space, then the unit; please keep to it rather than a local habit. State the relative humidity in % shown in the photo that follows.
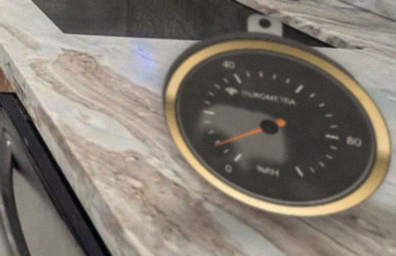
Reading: 8; %
